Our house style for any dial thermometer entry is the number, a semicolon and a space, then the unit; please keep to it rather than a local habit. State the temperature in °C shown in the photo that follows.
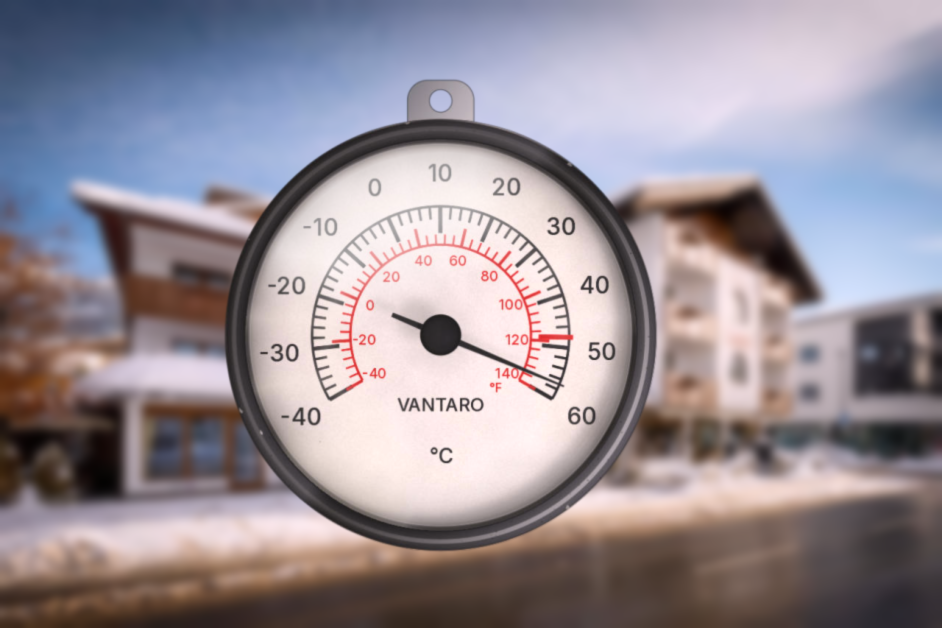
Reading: 57; °C
